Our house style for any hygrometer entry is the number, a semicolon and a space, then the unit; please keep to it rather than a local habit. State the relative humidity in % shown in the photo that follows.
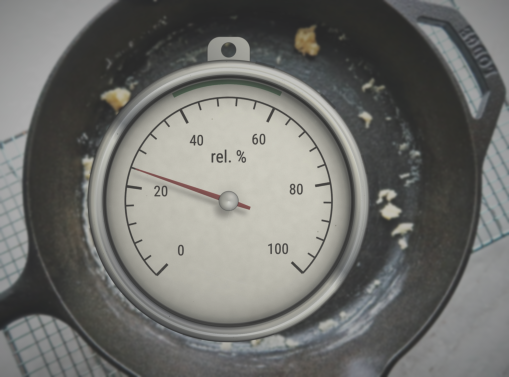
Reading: 24; %
